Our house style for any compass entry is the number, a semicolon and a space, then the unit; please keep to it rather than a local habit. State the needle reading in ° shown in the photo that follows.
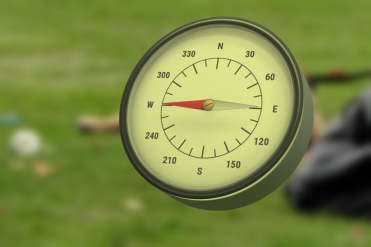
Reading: 270; °
